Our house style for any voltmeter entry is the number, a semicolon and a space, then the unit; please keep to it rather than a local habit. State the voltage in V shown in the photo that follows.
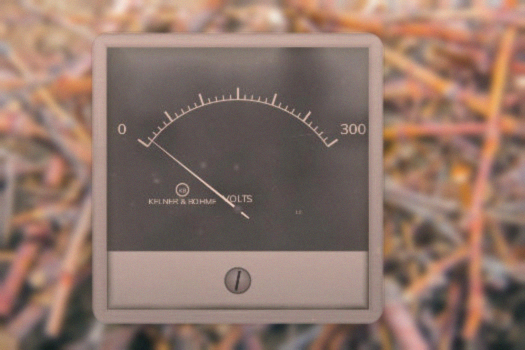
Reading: 10; V
